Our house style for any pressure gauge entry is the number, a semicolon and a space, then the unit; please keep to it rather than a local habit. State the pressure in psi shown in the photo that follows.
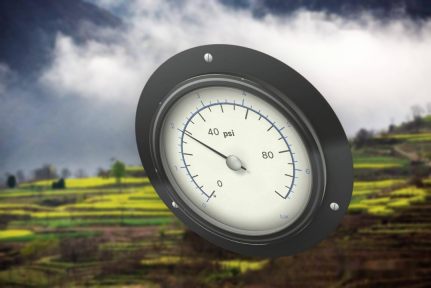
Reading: 30; psi
